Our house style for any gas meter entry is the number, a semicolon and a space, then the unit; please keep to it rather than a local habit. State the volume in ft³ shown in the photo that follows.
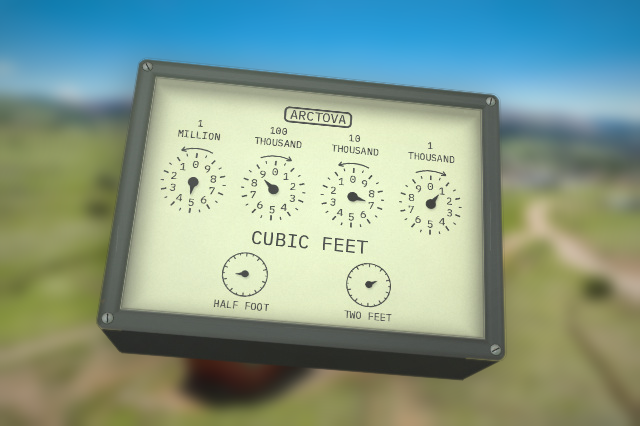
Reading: 487100; ft³
